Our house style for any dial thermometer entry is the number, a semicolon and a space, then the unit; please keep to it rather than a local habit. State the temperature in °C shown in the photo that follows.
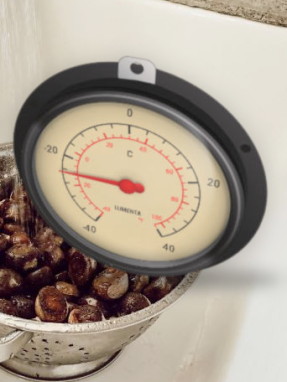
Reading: -24; °C
